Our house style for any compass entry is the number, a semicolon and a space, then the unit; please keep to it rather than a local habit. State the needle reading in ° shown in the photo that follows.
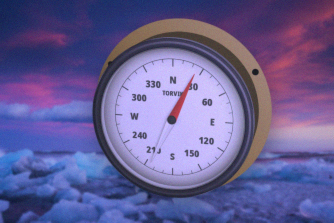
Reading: 25; °
